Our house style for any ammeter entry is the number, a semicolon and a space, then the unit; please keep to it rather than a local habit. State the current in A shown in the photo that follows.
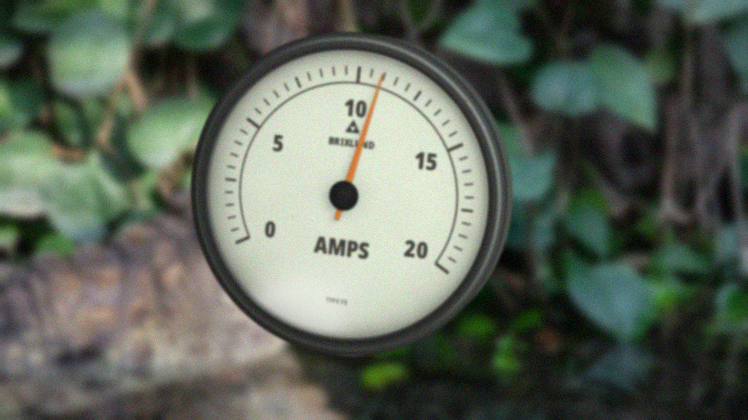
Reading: 11; A
